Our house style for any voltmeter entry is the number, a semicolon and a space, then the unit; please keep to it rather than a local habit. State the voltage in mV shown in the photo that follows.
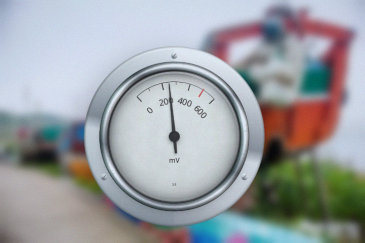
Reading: 250; mV
